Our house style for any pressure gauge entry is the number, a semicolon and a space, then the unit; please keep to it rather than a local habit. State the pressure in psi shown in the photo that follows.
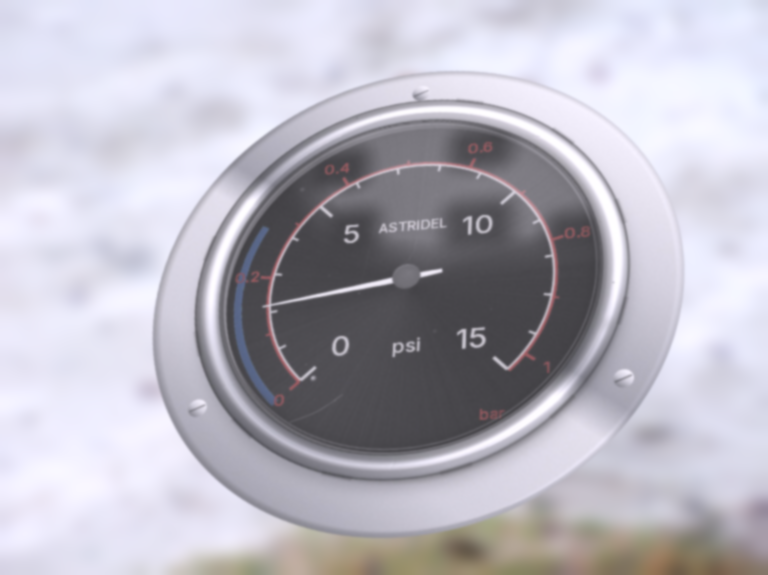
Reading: 2; psi
